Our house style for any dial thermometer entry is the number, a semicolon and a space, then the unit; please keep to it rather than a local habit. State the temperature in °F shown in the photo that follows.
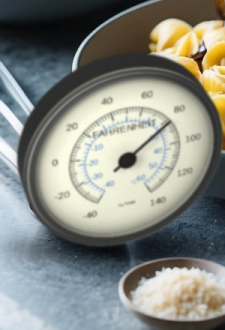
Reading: 80; °F
